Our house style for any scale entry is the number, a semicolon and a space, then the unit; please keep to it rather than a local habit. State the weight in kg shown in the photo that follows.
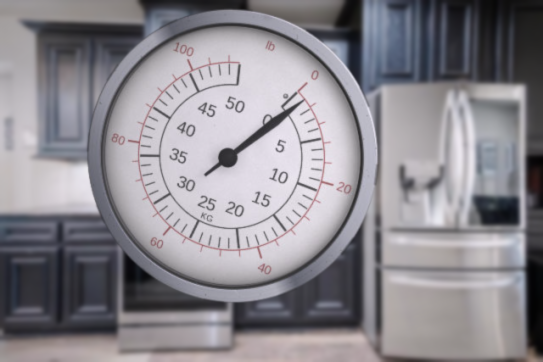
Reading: 1; kg
